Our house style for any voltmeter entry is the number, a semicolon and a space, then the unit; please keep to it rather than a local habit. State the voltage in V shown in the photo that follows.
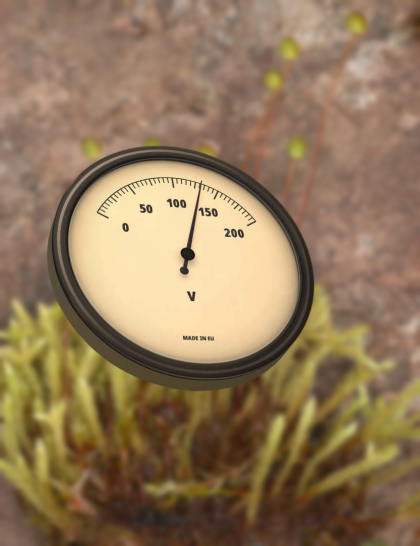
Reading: 130; V
